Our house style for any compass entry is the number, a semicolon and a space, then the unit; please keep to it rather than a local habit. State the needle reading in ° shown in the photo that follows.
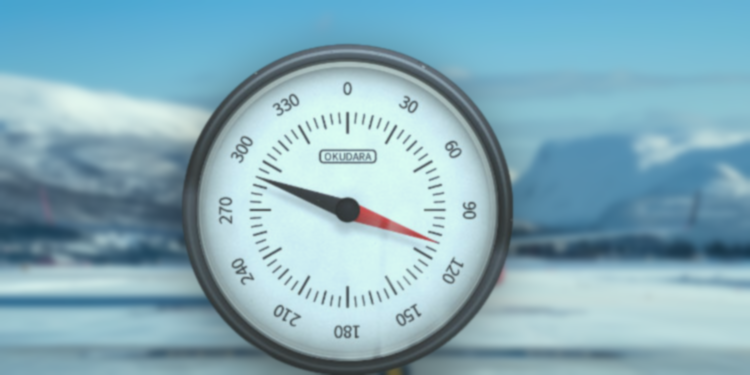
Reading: 110; °
